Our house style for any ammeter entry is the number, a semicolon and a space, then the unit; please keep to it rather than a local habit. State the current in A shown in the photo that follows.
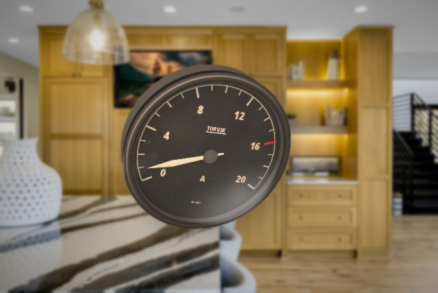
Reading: 1; A
